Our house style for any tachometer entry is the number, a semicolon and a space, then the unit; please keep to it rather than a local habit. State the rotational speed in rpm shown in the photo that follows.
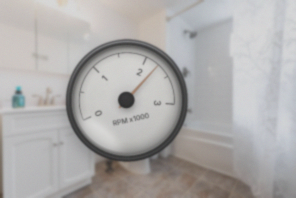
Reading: 2250; rpm
